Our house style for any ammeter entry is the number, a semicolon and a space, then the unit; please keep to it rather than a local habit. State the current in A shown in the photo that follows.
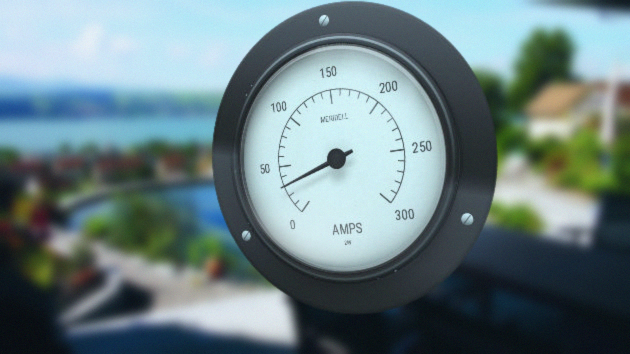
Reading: 30; A
